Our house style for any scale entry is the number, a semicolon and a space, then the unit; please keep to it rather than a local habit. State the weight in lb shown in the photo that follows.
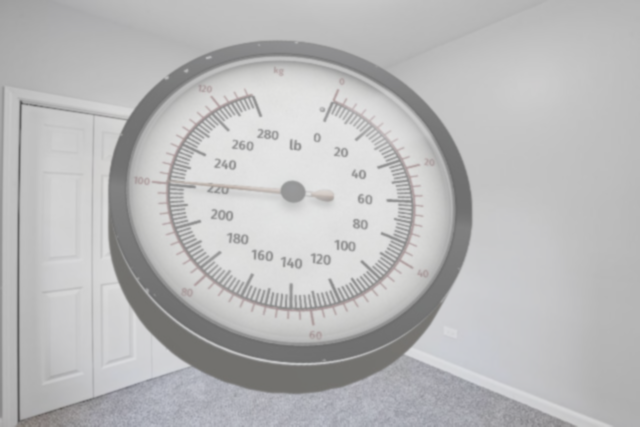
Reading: 220; lb
